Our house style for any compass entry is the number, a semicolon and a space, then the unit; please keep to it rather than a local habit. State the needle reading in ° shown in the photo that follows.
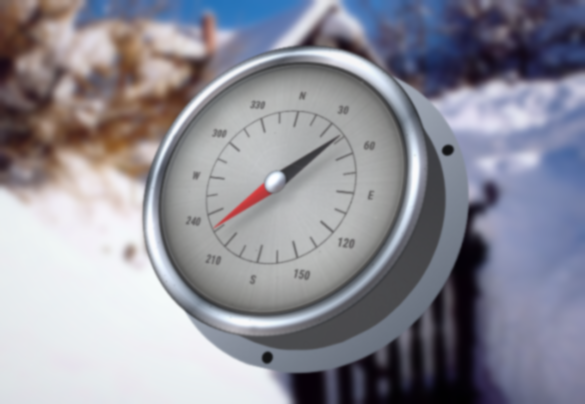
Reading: 225; °
